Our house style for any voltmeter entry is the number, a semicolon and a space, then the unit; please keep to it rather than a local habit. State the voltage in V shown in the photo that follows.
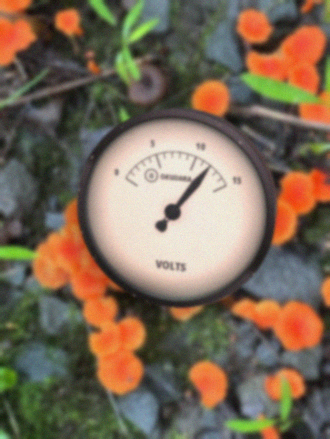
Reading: 12; V
